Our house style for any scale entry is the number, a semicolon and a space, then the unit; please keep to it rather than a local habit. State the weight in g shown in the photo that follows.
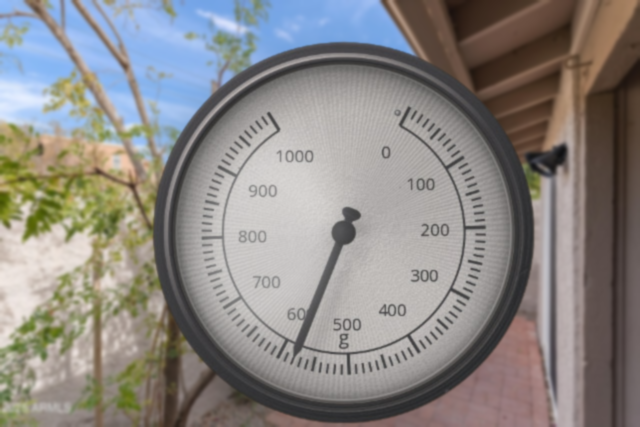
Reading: 580; g
